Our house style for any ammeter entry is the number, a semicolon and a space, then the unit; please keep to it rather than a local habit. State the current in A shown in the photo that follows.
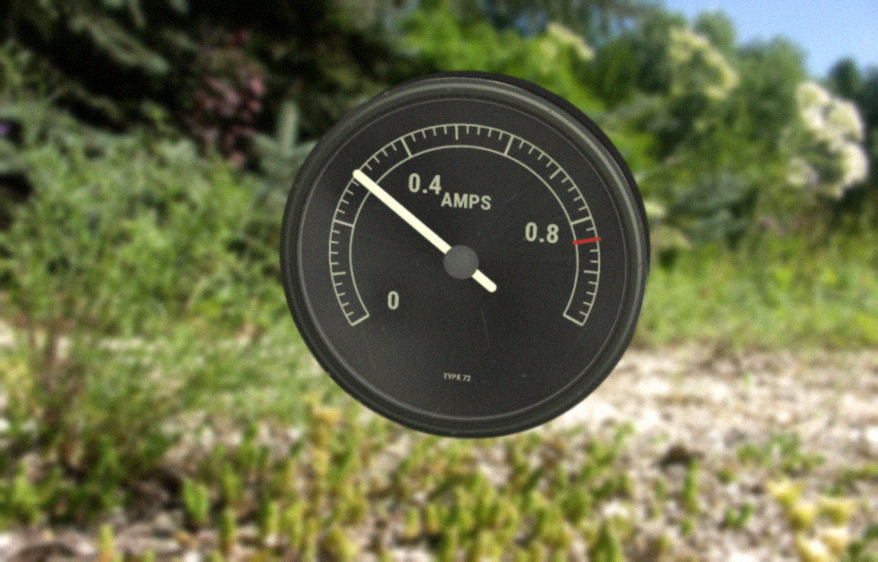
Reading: 0.3; A
